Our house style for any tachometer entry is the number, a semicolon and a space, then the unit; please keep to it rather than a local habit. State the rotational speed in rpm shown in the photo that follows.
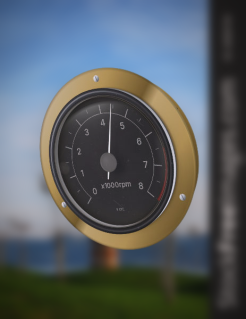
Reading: 4500; rpm
